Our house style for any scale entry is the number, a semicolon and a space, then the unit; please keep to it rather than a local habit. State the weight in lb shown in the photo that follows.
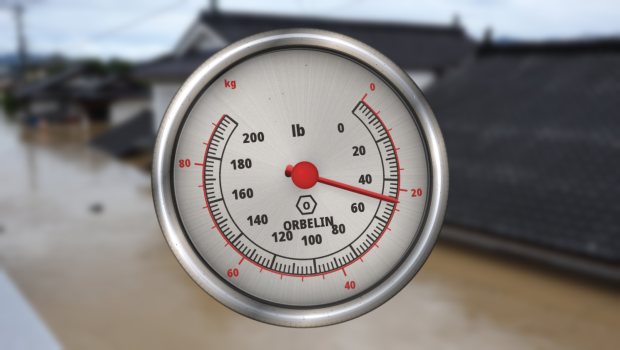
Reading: 50; lb
